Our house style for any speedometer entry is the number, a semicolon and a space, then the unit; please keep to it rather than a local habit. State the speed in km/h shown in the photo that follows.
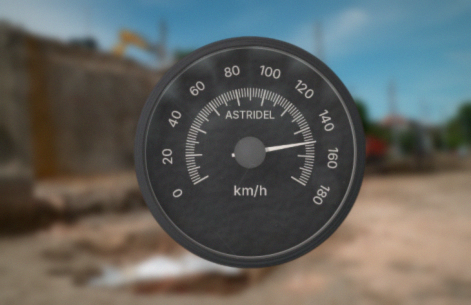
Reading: 150; km/h
